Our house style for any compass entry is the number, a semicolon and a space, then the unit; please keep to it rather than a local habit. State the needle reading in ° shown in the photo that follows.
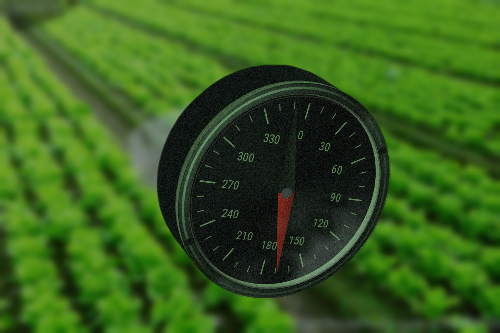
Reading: 170; °
